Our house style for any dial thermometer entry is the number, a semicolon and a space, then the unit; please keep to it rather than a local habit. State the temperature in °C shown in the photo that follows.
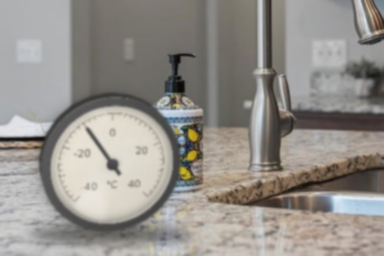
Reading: -10; °C
